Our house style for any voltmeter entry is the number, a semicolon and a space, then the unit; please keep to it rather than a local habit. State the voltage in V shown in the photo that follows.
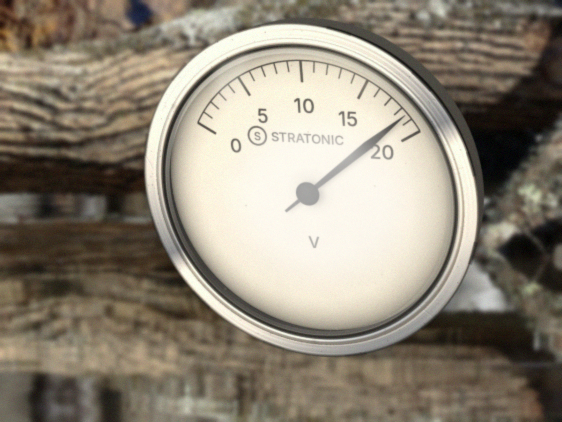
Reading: 18.5; V
